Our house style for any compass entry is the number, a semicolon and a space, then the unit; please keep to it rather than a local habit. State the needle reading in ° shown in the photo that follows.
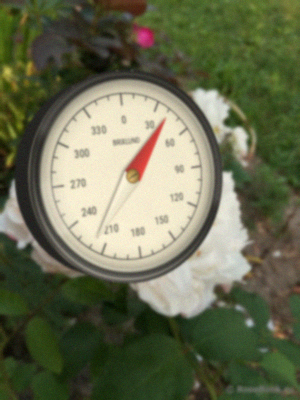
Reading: 40; °
